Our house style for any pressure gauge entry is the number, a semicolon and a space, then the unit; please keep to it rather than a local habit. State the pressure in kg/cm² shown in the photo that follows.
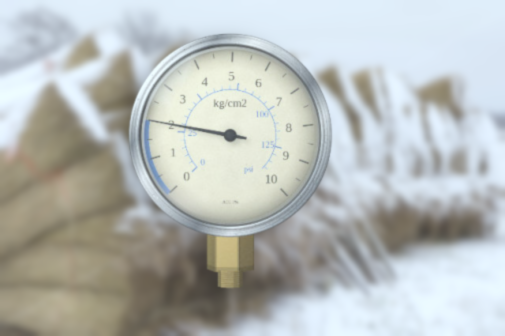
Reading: 2; kg/cm²
